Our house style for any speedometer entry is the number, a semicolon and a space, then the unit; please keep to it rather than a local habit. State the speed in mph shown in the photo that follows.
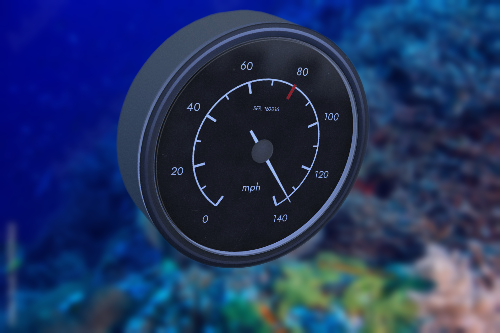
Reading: 135; mph
